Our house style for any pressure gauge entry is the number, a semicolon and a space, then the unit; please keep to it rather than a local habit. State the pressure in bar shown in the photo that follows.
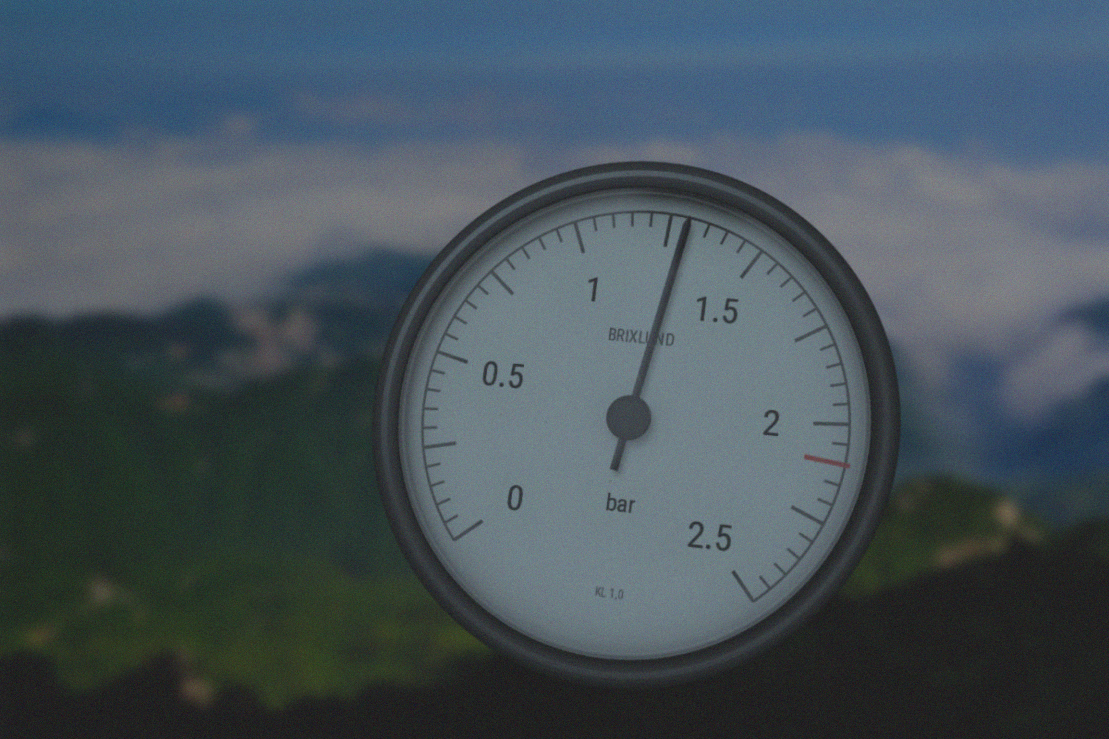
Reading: 1.3; bar
